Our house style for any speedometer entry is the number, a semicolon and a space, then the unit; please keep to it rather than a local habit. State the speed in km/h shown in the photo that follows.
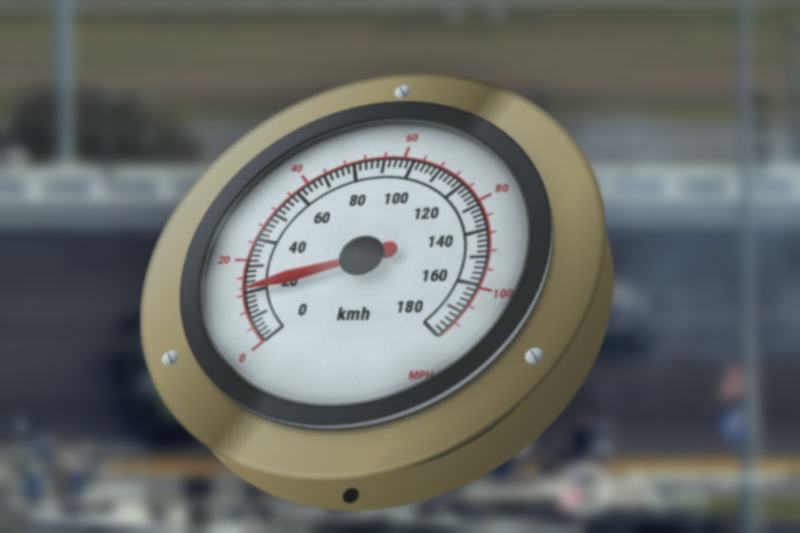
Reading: 20; km/h
